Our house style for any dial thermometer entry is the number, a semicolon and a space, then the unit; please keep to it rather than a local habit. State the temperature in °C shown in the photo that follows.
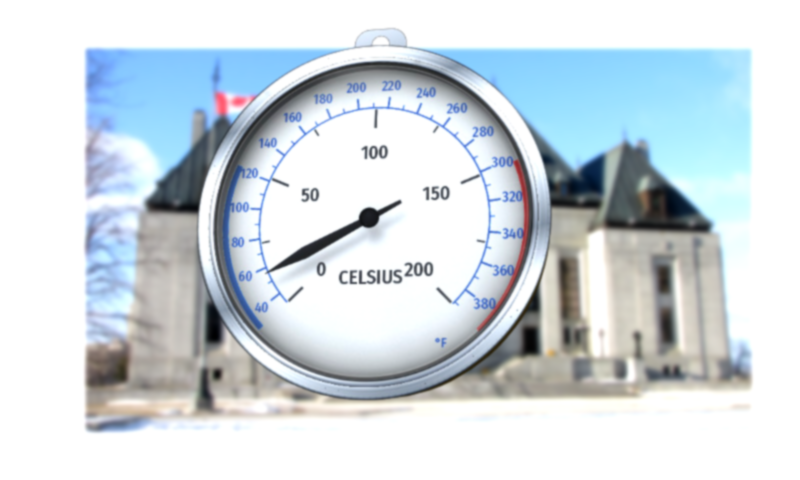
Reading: 12.5; °C
